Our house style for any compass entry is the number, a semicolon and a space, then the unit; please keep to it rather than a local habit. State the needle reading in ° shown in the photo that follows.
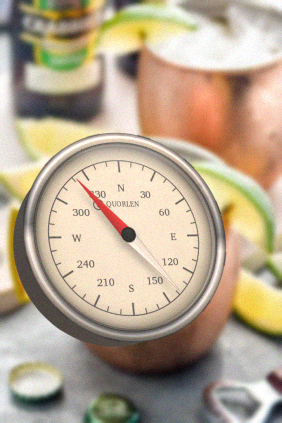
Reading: 320; °
